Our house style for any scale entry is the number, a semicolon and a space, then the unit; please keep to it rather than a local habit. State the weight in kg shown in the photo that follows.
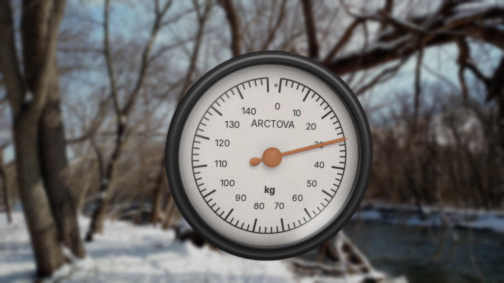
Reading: 30; kg
